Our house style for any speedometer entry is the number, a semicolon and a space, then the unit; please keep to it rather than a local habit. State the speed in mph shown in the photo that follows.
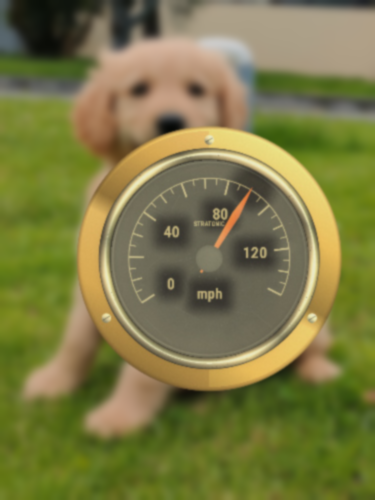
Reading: 90; mph
